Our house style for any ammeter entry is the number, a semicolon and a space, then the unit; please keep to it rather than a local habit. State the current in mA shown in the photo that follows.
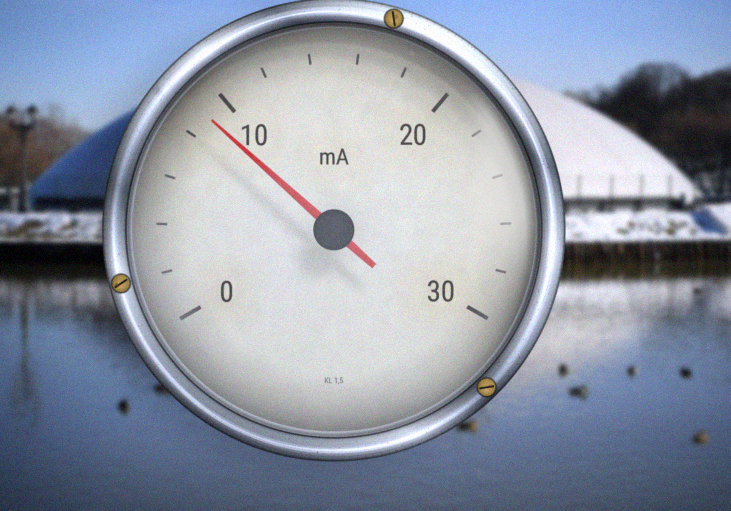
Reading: 9; mA
